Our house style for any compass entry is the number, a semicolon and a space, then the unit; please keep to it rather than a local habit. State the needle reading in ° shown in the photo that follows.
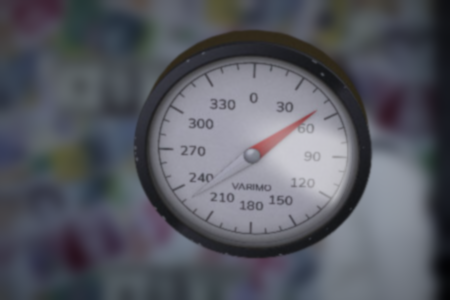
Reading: 50; °
